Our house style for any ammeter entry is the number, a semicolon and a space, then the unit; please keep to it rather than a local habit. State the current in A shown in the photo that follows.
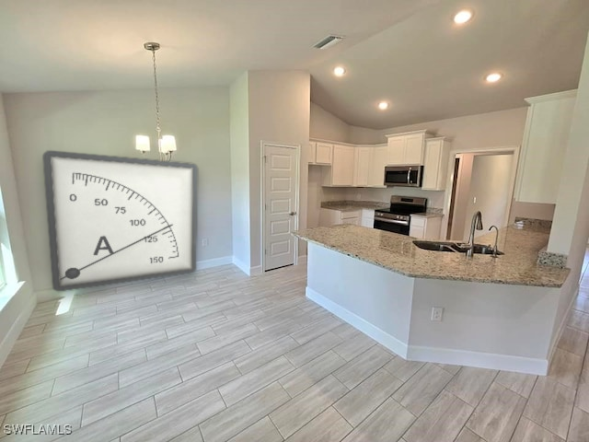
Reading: 120; A
